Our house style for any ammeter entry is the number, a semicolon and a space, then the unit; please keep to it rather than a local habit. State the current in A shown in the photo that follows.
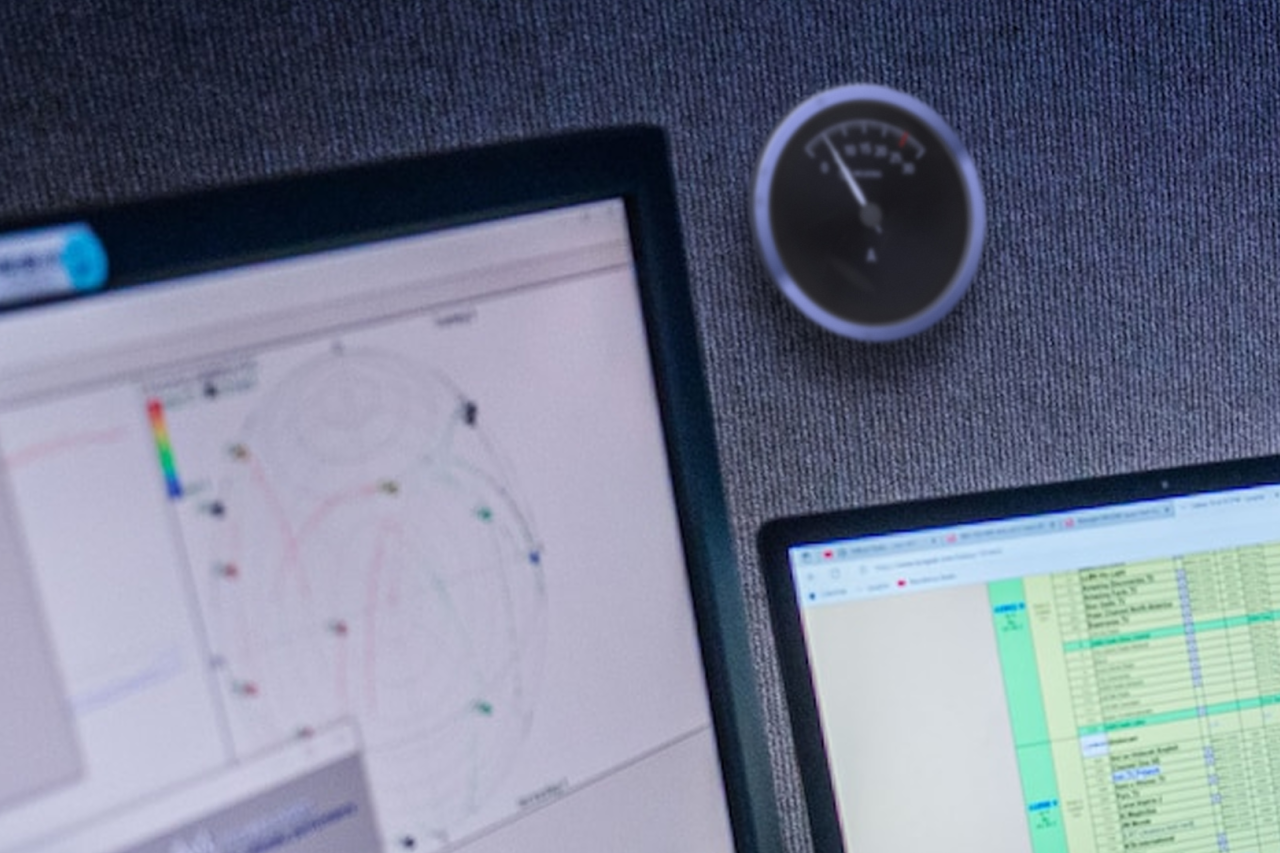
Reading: 5; A
